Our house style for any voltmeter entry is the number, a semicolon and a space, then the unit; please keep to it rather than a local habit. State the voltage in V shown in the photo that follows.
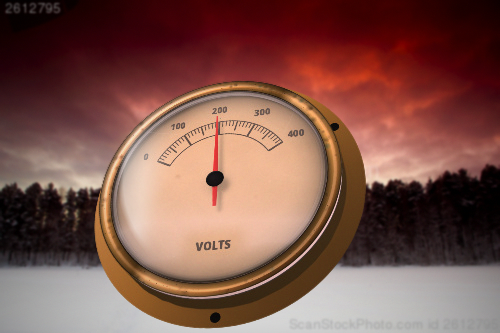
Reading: 200; V
